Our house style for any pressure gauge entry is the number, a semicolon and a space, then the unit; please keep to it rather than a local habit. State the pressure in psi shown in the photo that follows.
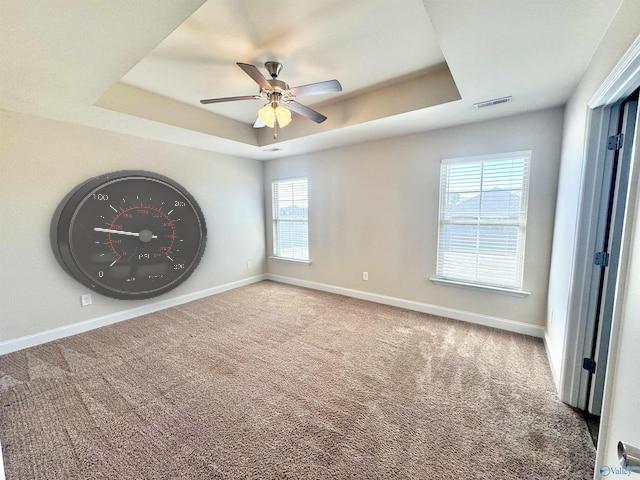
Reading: 60; psi
